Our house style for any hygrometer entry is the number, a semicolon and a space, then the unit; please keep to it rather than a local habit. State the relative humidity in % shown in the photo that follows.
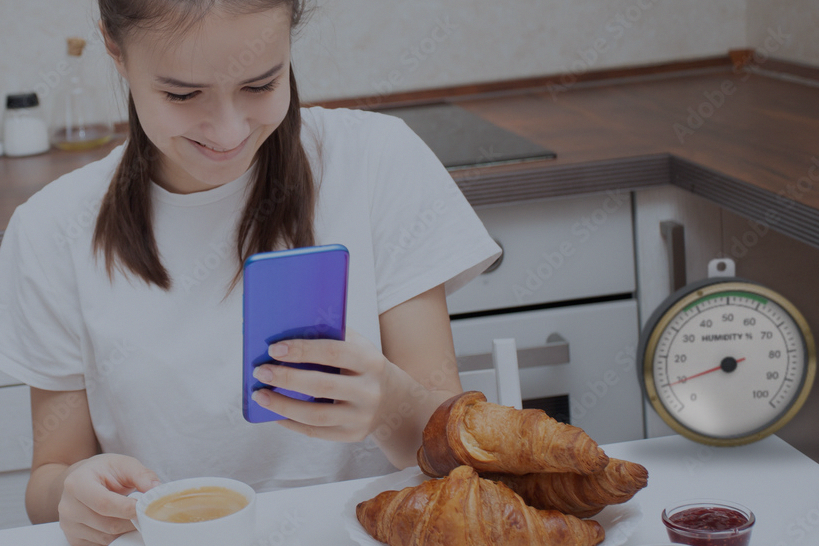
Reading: 10; %
